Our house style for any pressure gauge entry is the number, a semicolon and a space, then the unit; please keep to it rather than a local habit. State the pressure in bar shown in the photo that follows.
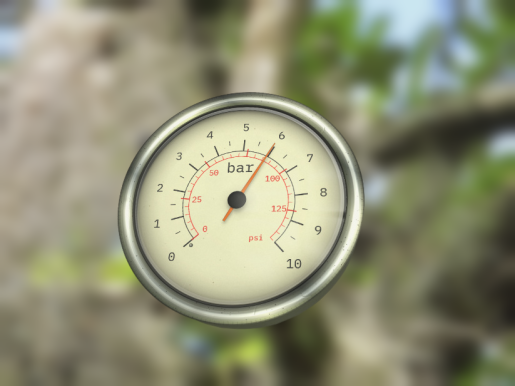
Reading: 6; bar
